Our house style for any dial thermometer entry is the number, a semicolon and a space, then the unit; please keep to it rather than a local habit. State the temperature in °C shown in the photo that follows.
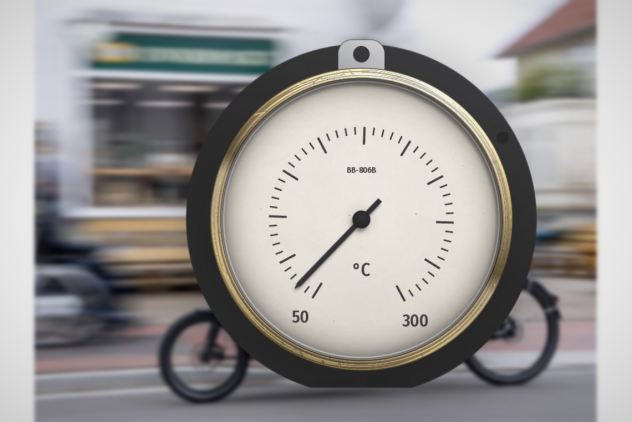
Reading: 60; °C
